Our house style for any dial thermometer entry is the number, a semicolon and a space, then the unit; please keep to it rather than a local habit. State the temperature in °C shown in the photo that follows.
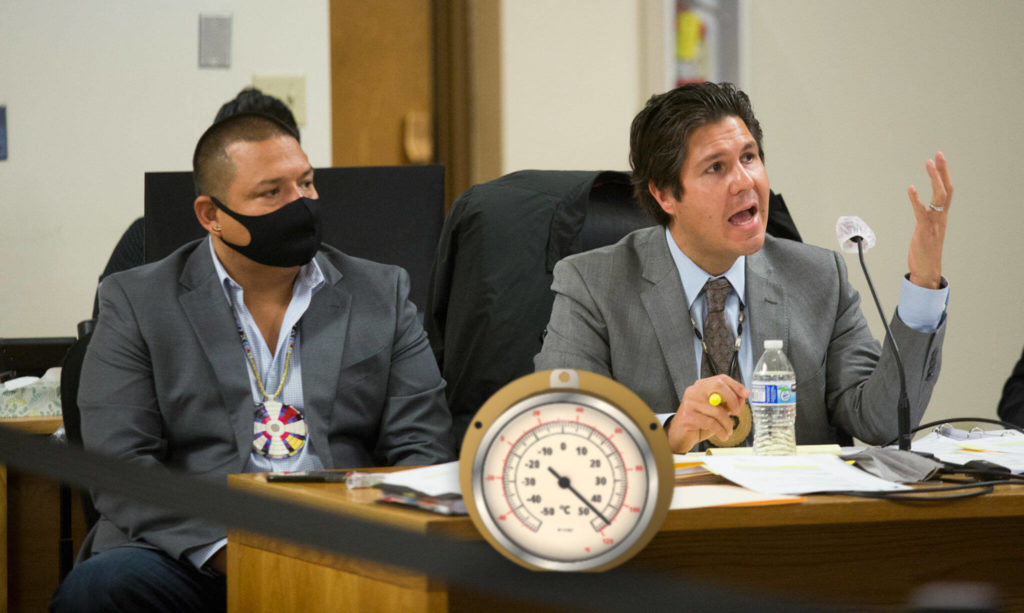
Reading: 45; °C
